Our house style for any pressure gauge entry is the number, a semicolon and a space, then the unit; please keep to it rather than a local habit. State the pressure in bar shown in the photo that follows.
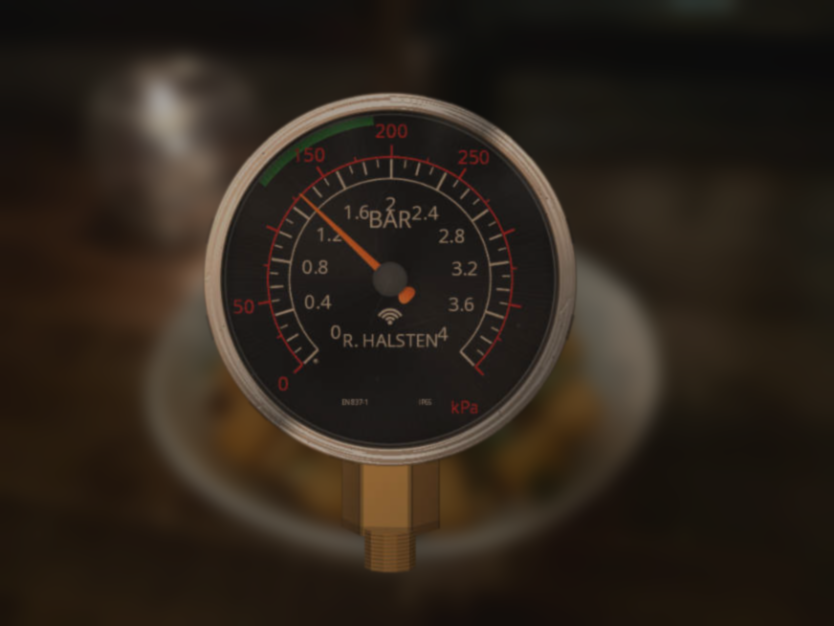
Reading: 1.3; bar
